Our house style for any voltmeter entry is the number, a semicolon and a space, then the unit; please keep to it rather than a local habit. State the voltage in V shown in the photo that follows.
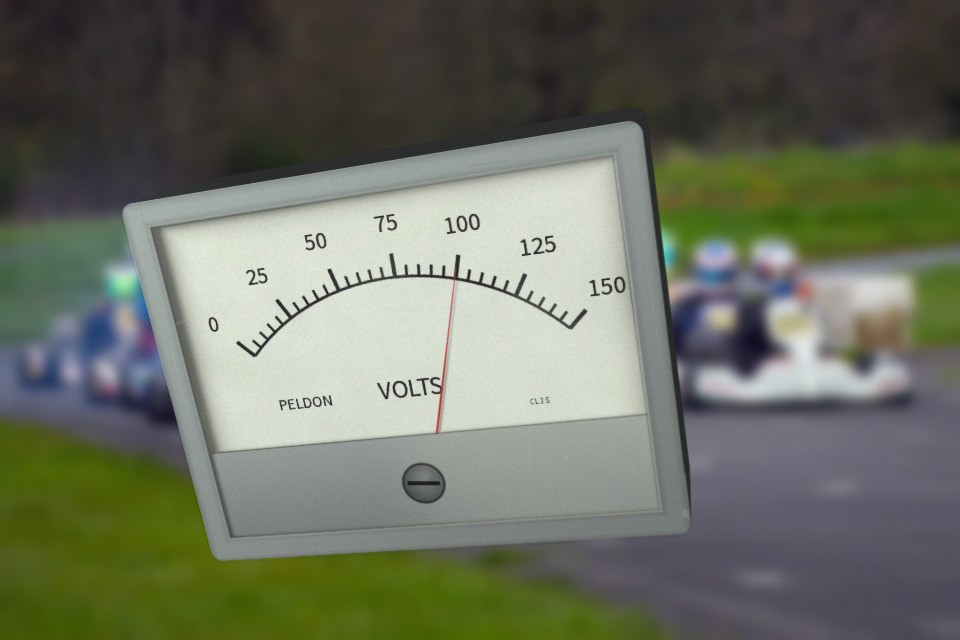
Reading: 100; V
